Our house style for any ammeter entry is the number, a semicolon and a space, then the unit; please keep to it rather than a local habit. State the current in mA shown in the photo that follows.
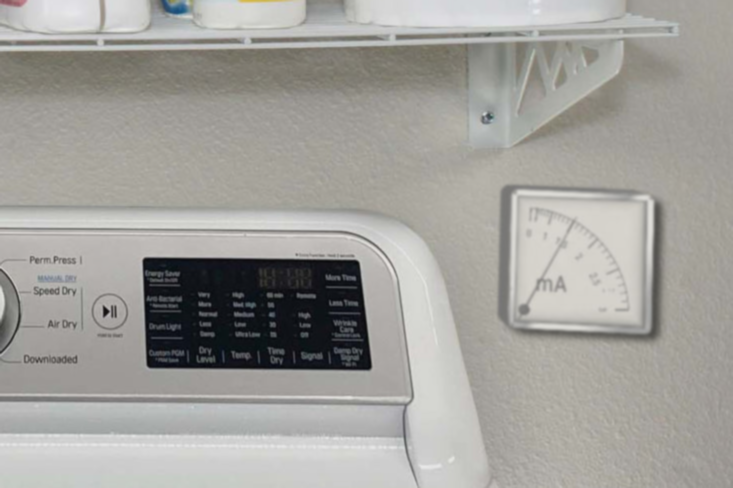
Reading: 1.5; mA
